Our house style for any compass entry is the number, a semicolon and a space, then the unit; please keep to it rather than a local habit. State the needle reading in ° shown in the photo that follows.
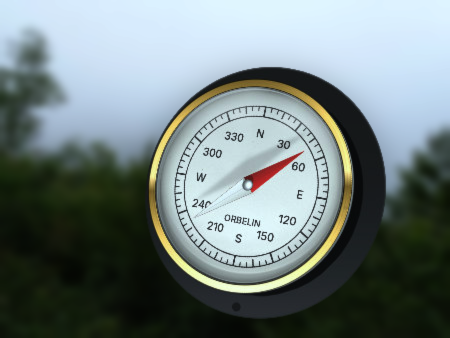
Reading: 50; °
